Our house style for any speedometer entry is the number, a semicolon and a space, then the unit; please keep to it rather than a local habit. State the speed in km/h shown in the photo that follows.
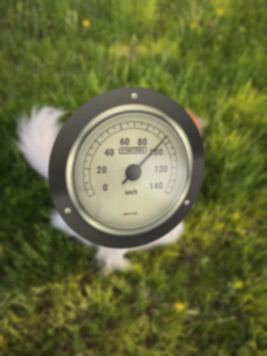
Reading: 95; km/h
